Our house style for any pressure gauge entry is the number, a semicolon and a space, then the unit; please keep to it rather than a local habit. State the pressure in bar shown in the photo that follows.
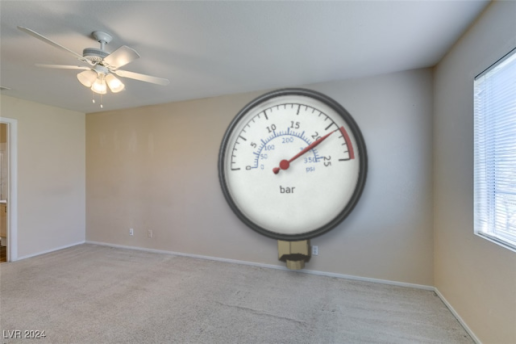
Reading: 21; bar
